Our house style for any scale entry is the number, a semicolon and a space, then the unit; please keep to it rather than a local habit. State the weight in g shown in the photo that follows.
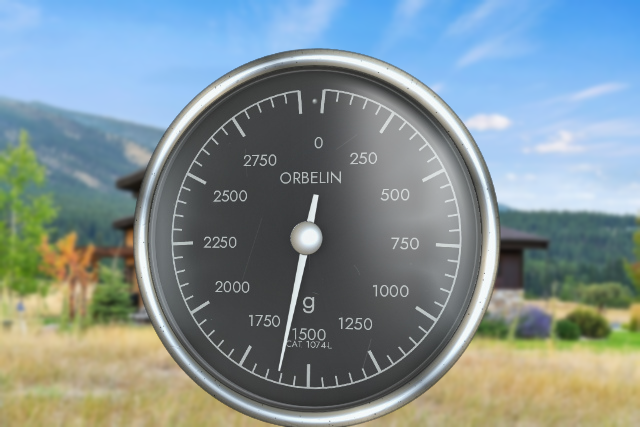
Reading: 1600; g
